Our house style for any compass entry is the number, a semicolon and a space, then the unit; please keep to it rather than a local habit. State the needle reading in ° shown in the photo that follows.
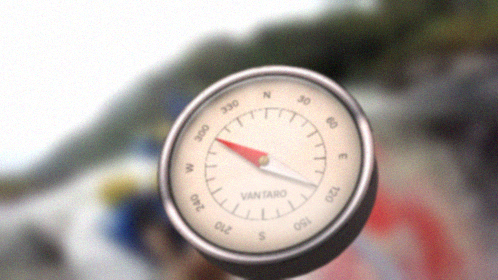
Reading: 300; °
